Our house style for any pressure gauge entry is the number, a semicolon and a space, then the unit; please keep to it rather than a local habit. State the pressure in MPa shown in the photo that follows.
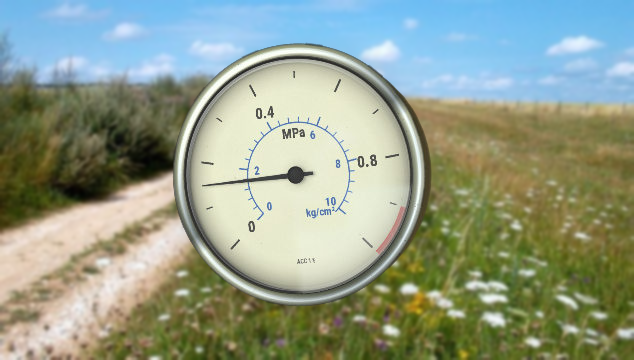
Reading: 0.15; MPa
